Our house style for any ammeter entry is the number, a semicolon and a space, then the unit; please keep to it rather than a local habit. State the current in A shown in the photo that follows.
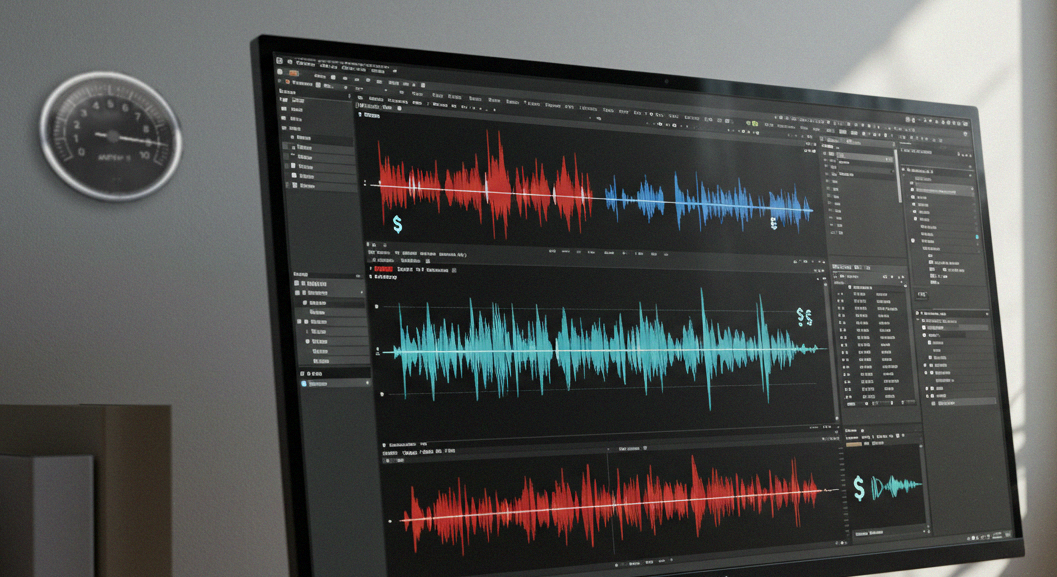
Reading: 9; A
